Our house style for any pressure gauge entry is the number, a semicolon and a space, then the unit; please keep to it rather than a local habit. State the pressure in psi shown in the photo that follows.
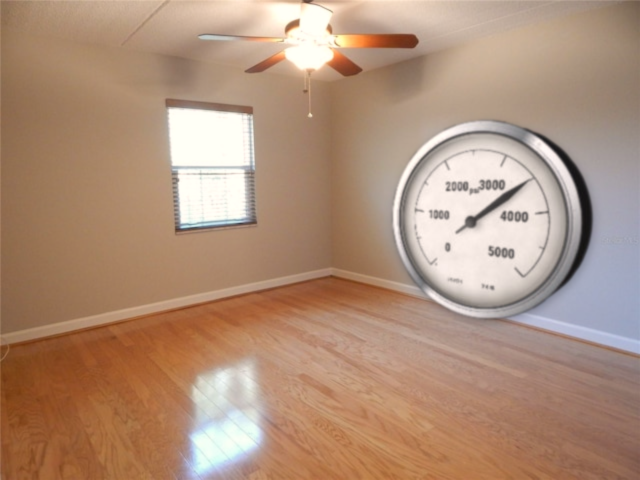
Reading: 3500; psi
